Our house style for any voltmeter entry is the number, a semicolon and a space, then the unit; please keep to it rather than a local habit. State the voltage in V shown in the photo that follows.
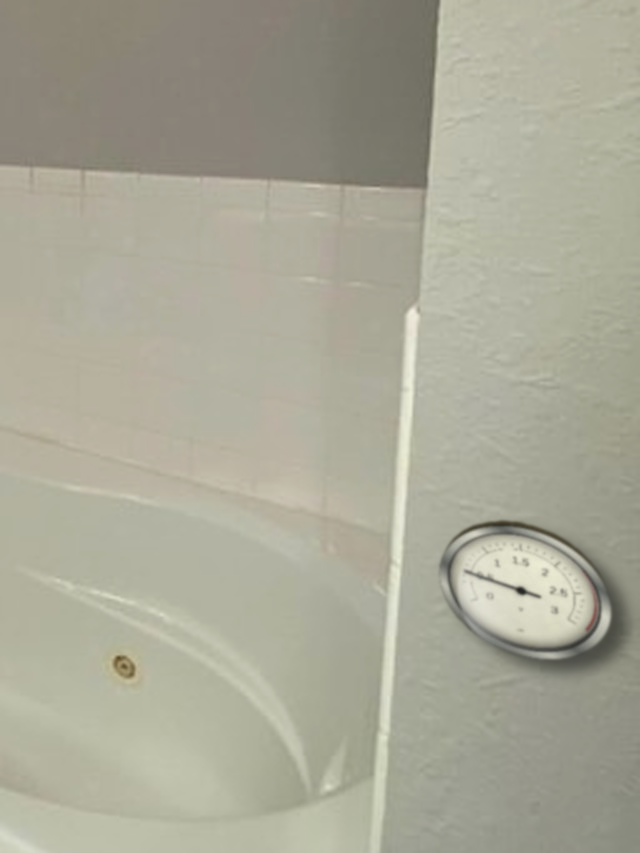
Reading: 0.5; V
